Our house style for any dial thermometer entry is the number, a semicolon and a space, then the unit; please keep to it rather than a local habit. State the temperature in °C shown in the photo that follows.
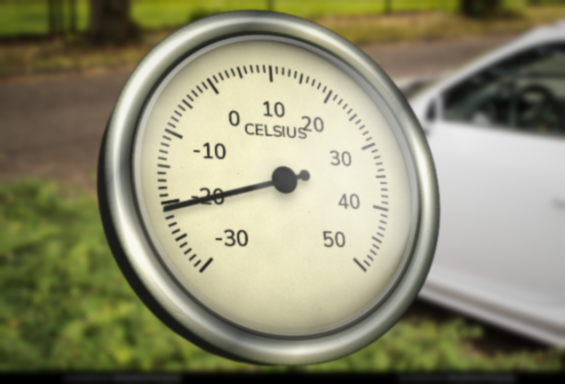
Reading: -21; °C
